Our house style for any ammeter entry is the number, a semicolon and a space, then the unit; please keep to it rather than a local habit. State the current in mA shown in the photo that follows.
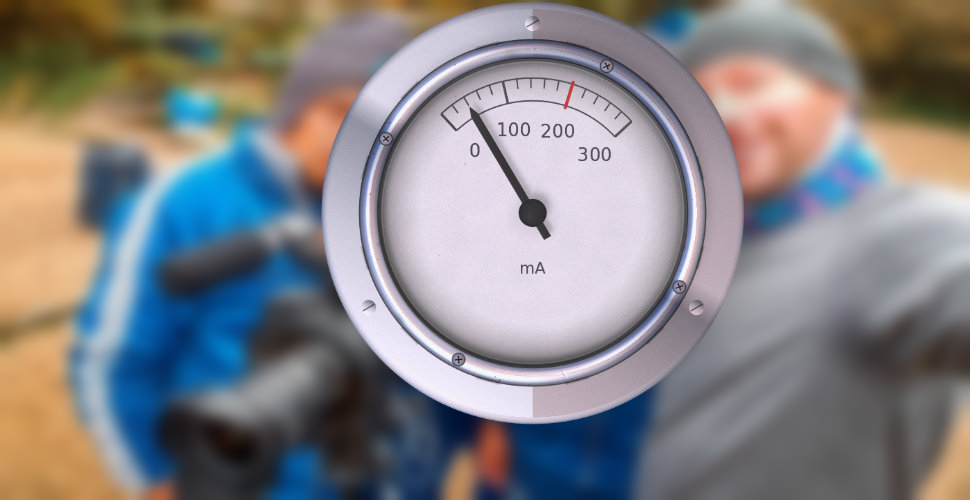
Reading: 40; mA
